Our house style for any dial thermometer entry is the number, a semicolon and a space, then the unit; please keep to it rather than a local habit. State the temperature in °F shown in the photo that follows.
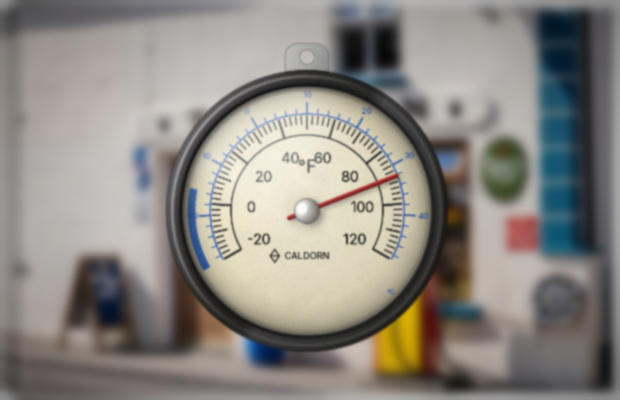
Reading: 90; °F
